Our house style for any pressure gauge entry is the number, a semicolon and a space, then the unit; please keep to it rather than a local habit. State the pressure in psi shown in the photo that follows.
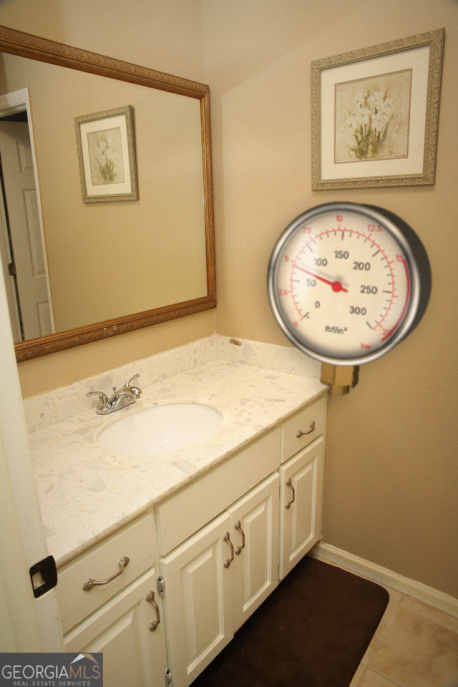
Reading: 70; psi
